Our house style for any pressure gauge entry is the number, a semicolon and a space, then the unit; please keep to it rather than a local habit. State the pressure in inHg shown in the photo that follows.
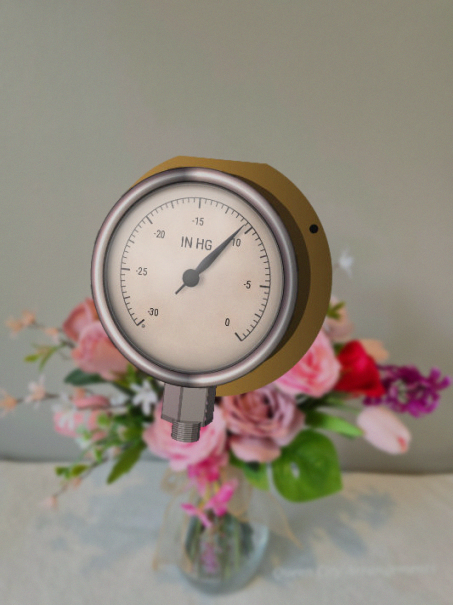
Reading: -10.5; inHg
